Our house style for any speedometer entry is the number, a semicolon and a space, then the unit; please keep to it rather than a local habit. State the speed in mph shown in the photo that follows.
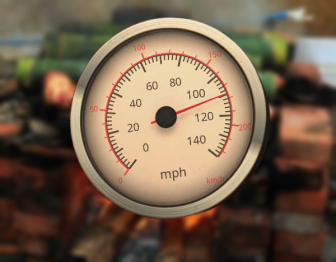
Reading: 110; mph
